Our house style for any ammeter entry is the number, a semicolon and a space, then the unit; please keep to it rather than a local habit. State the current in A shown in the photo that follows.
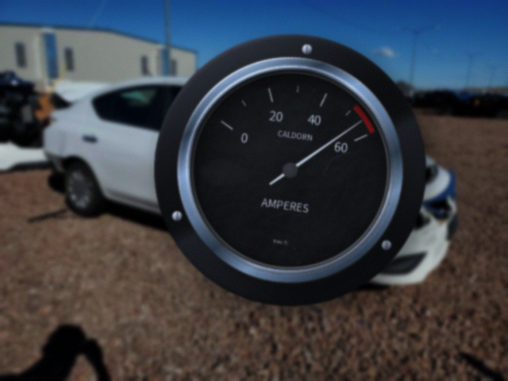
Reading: 55; A
